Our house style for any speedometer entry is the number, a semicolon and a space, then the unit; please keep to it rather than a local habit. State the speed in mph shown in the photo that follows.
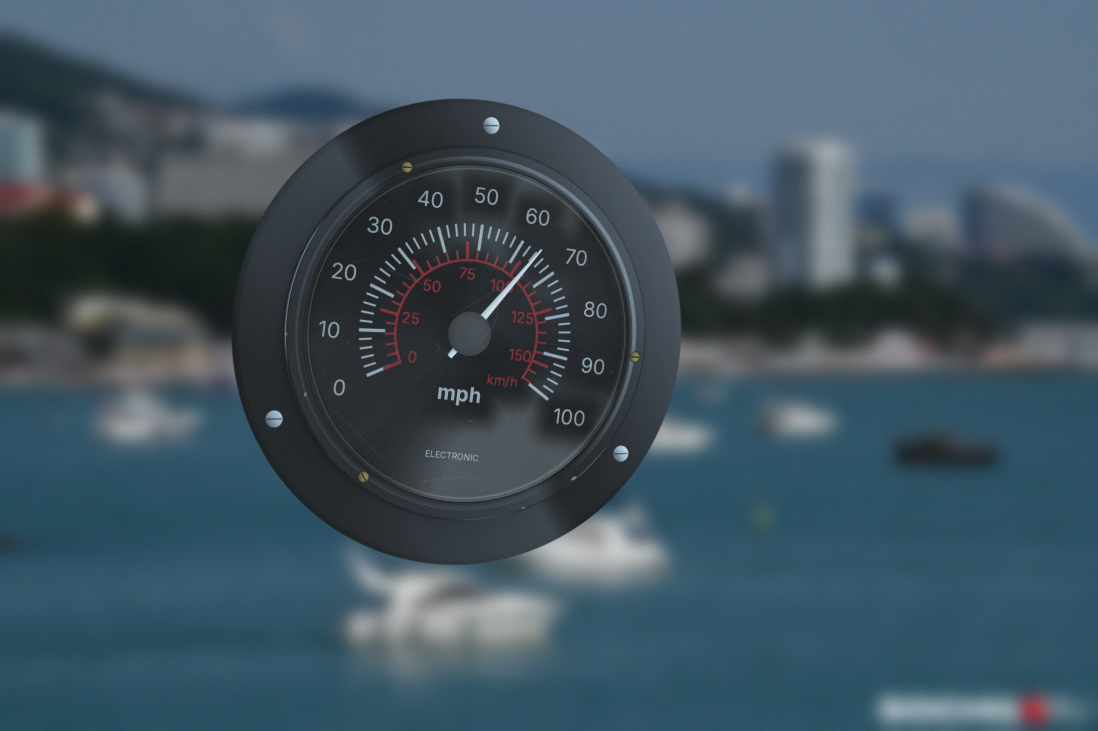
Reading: 64; mph
